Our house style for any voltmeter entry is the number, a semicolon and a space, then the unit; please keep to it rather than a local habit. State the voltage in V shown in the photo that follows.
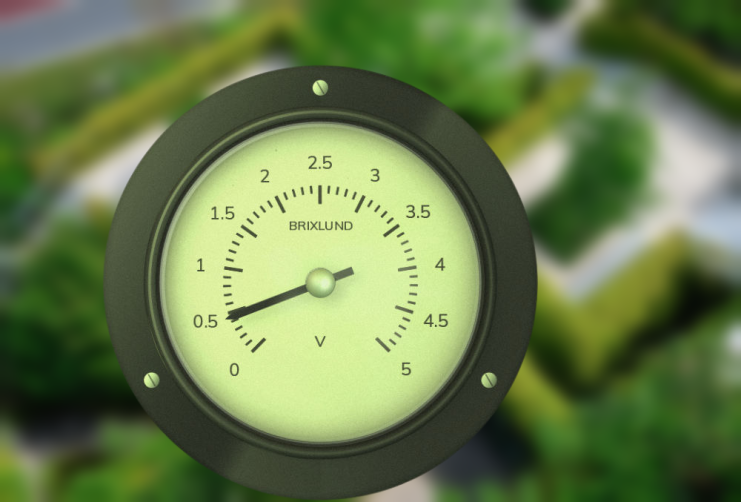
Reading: 0.45; V
